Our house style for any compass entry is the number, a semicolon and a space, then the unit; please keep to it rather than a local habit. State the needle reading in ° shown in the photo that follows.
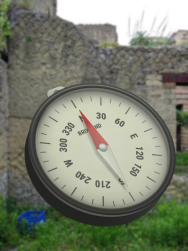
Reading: 0; °
